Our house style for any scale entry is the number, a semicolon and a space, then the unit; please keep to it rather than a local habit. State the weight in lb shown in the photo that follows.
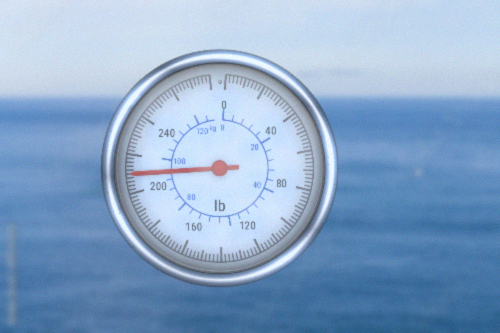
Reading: 210; lb
